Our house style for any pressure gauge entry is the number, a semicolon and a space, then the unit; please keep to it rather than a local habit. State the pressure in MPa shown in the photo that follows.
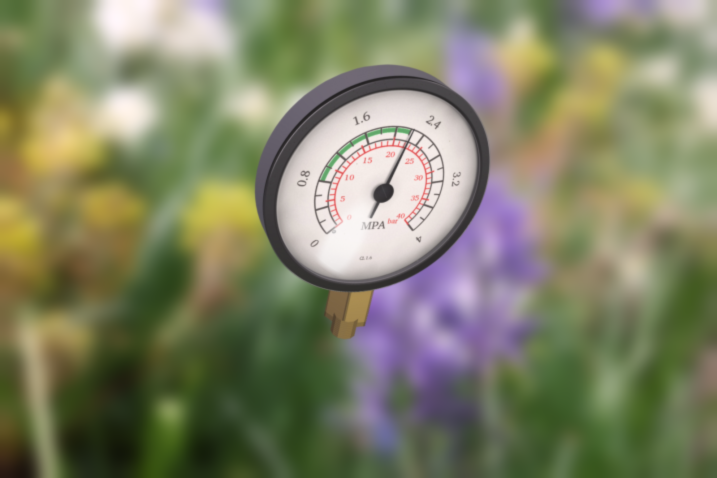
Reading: 2.2; MPa
